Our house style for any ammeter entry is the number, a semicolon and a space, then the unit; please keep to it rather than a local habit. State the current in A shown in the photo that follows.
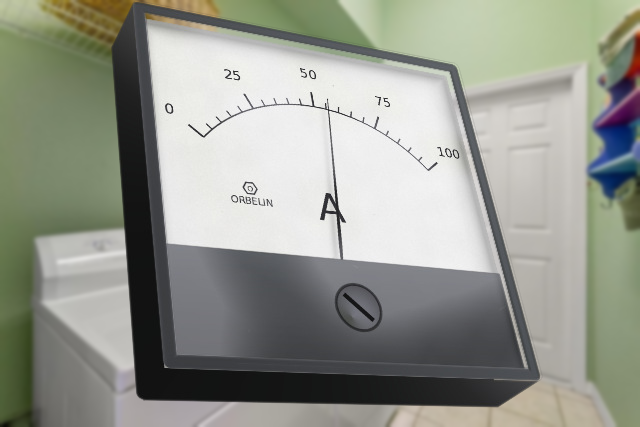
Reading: 55; A
